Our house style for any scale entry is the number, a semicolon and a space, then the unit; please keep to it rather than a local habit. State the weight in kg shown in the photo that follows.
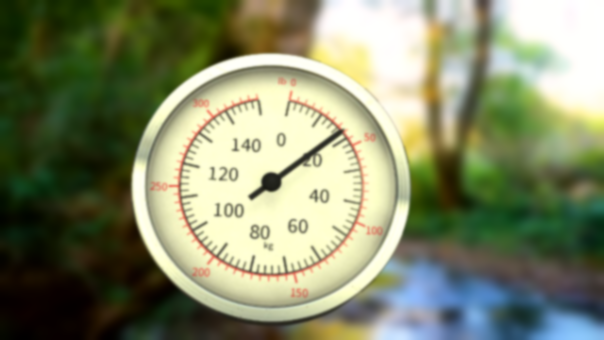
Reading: 18; kg
